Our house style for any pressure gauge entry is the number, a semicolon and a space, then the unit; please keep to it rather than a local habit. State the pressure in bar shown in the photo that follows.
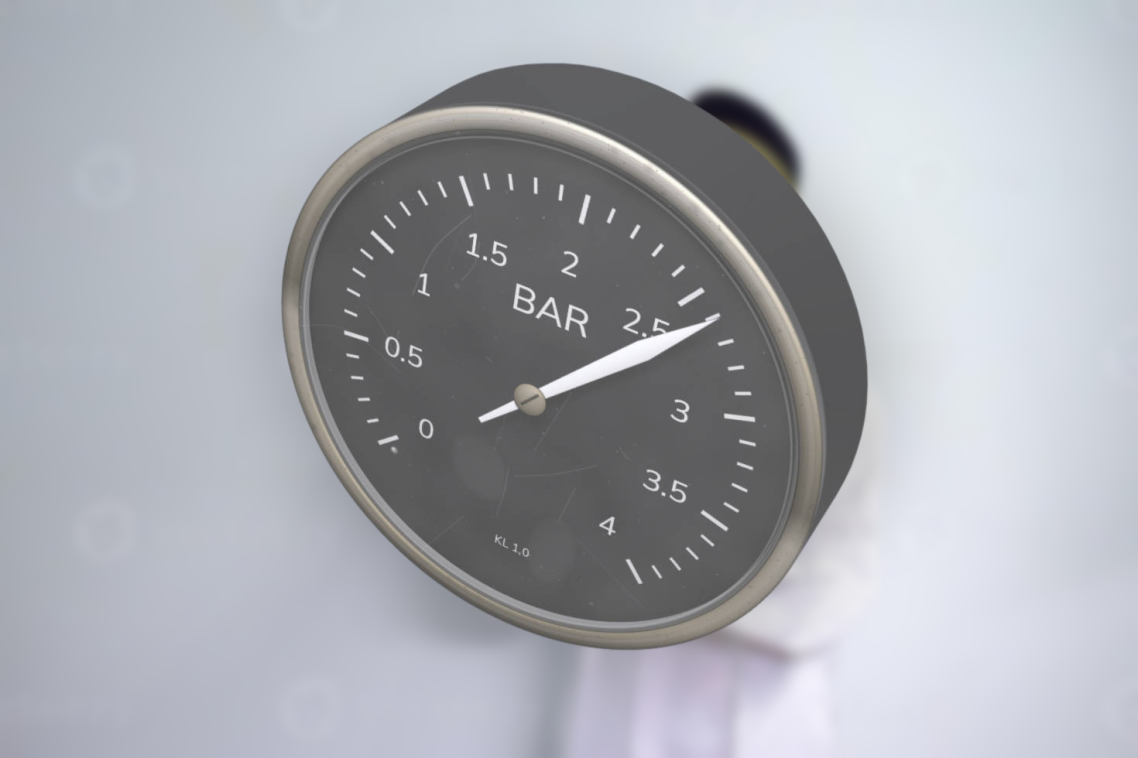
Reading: 2.6; bar
